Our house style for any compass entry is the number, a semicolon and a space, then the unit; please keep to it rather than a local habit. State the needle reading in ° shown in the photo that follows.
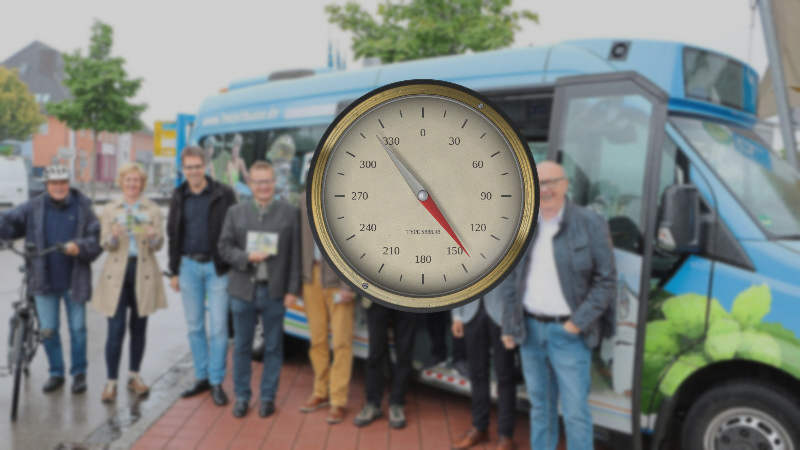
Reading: 142.5; °
